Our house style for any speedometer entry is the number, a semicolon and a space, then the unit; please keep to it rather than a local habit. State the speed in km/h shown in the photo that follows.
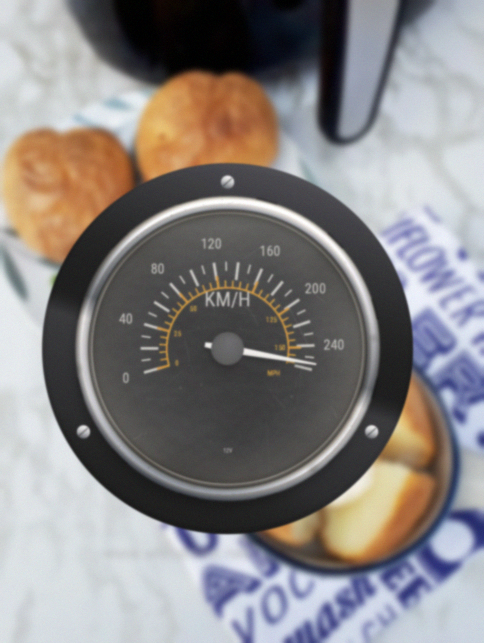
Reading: 255; km/h
